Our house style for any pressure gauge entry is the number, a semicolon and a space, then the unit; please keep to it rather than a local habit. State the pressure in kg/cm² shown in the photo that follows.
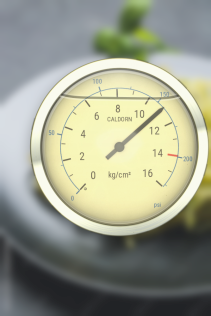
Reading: 11; kg/cm²
